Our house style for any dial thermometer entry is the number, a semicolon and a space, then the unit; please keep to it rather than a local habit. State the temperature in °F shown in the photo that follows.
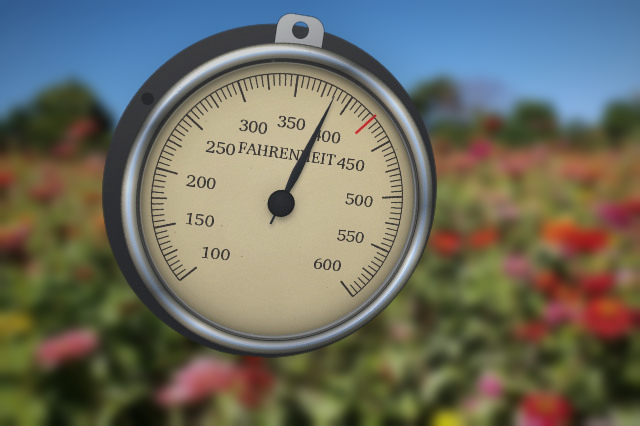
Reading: 385; °F
